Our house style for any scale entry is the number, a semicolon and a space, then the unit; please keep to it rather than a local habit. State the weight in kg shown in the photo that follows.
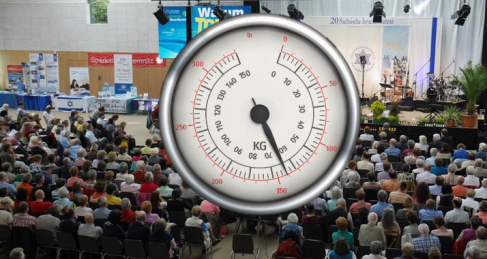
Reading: 64; kg
